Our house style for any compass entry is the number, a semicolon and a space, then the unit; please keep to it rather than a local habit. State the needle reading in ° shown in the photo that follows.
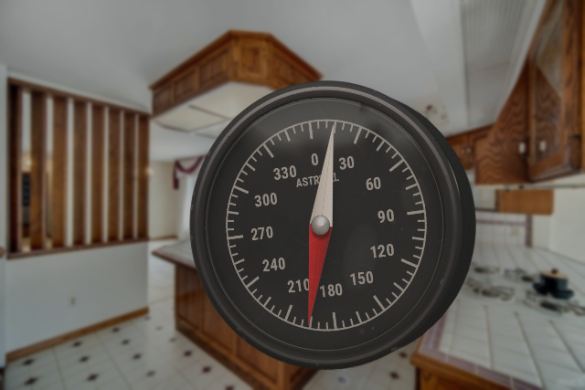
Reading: 195; °
